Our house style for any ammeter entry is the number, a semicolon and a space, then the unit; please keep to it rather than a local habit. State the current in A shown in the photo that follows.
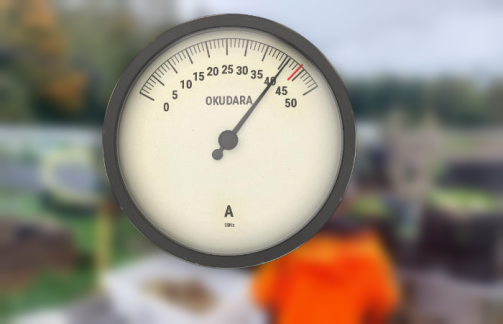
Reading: 41; A
